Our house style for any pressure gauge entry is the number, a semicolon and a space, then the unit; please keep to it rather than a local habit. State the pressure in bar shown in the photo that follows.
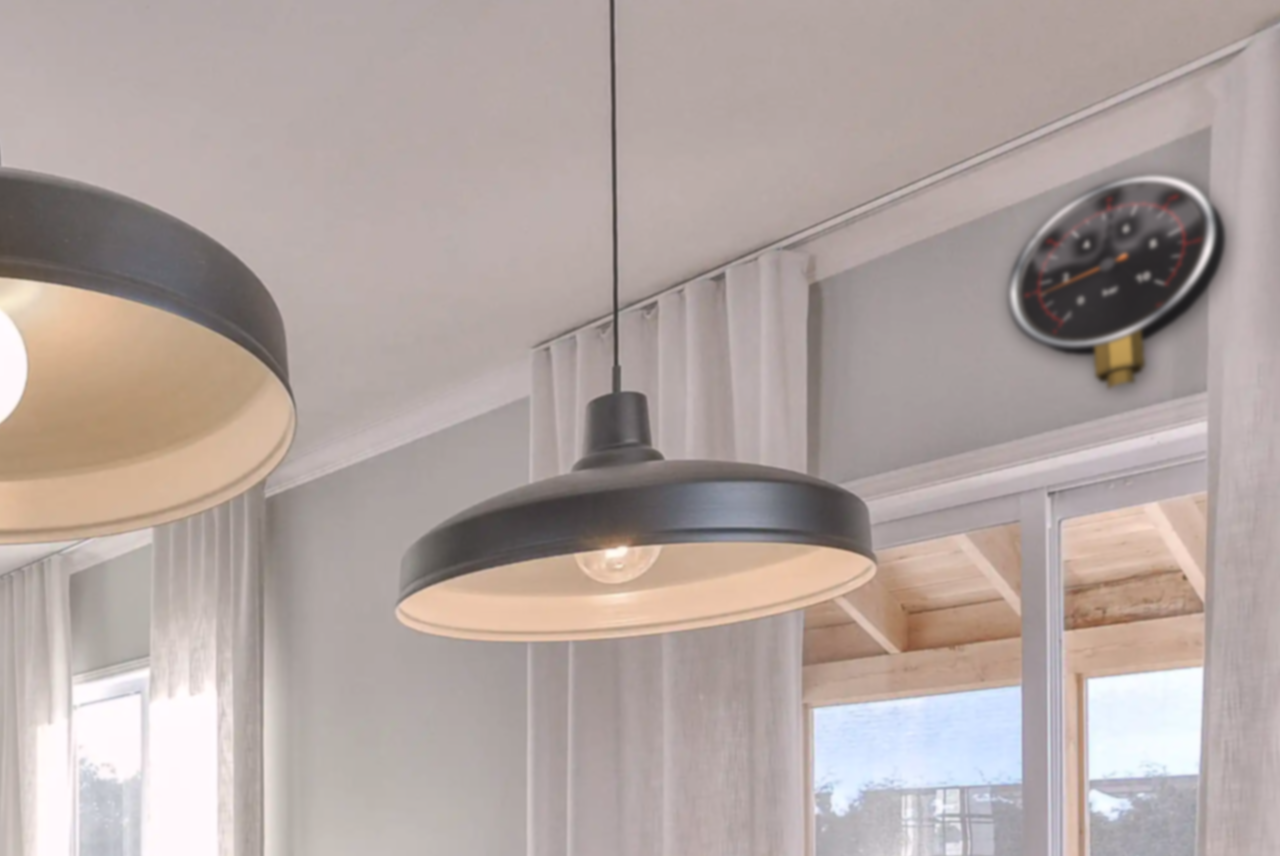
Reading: 1.5; bar
